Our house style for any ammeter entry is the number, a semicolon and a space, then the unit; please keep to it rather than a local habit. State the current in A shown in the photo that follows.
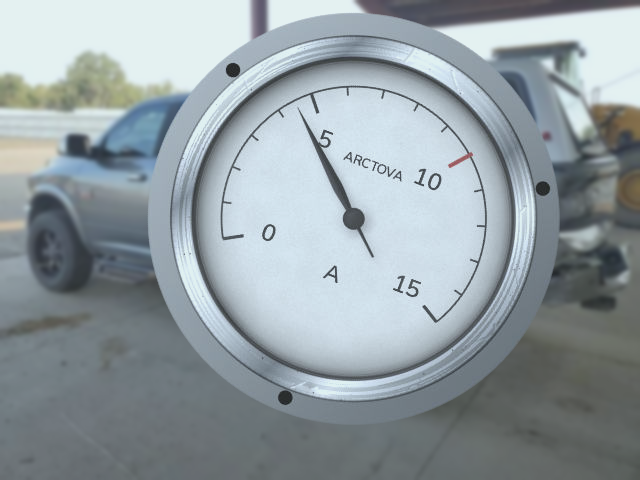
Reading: 4.5; A
